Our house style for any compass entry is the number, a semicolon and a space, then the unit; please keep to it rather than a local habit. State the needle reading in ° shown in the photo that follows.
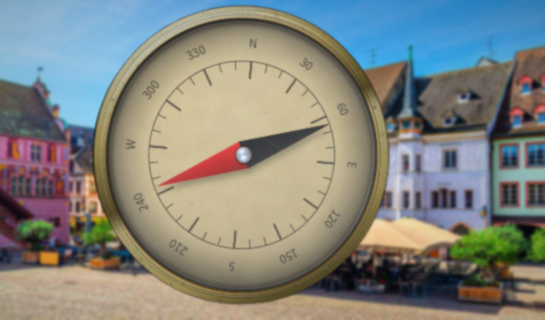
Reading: 245; °
